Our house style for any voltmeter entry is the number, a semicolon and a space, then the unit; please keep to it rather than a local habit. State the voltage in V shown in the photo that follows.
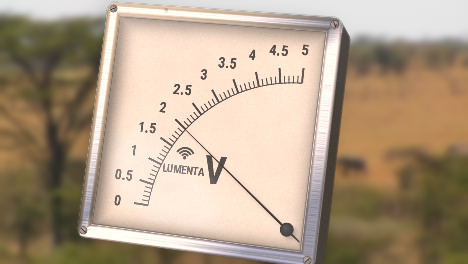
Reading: 2; V
